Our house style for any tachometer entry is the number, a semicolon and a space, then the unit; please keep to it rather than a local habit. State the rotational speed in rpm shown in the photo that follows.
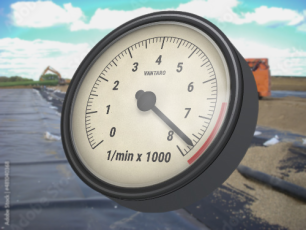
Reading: 7700; rpm
